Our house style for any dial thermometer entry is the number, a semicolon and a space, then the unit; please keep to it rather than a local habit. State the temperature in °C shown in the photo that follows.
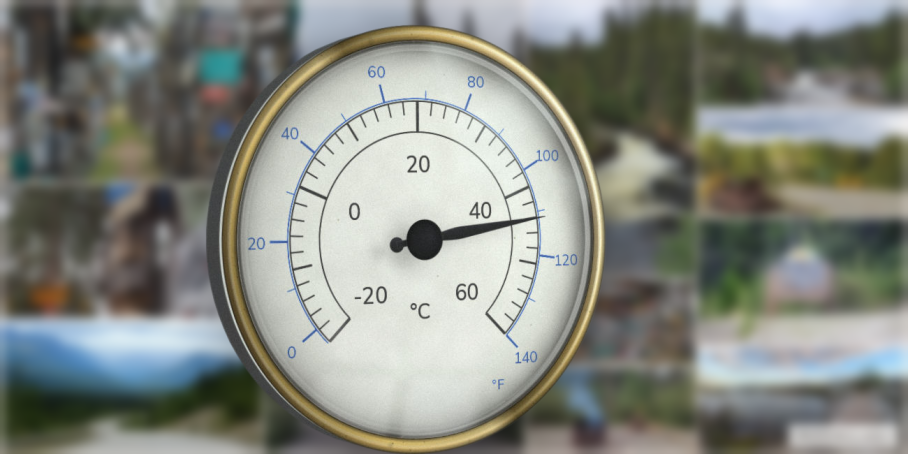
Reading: 44; °C
